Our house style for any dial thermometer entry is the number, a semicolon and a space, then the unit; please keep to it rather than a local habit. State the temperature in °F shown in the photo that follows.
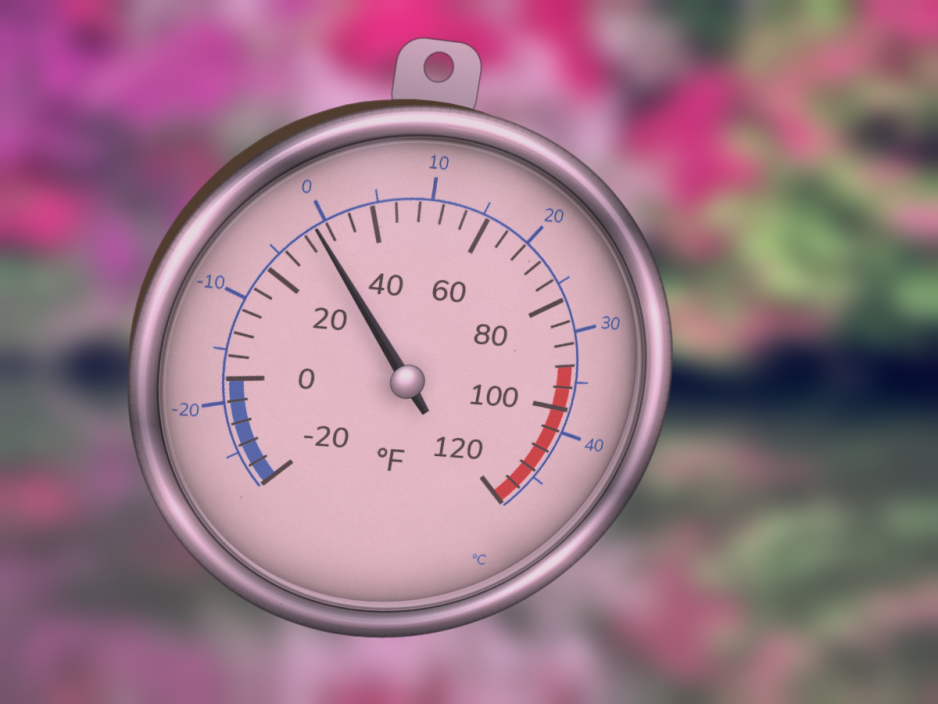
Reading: 30; °F
